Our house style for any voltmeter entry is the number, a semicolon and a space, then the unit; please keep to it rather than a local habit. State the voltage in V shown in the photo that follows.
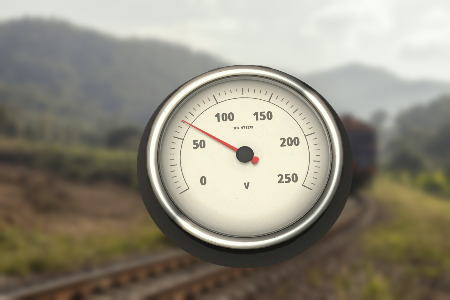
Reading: 65; V
